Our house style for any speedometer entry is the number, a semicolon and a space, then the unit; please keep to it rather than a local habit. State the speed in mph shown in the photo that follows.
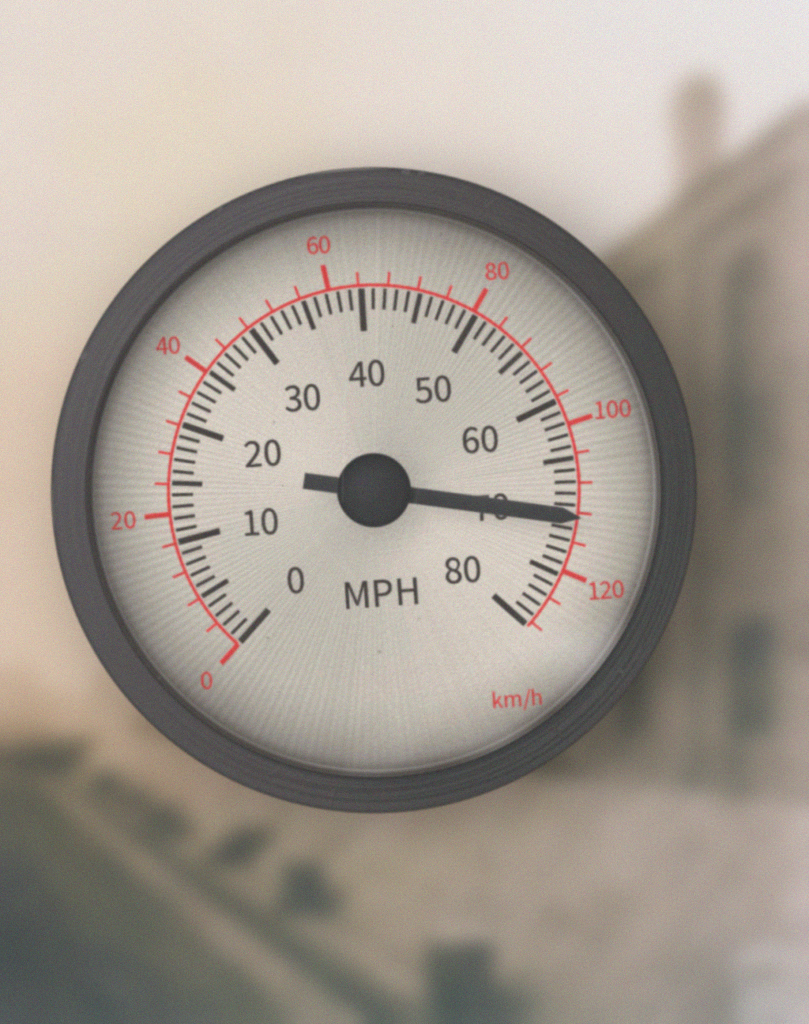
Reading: 70; mph
